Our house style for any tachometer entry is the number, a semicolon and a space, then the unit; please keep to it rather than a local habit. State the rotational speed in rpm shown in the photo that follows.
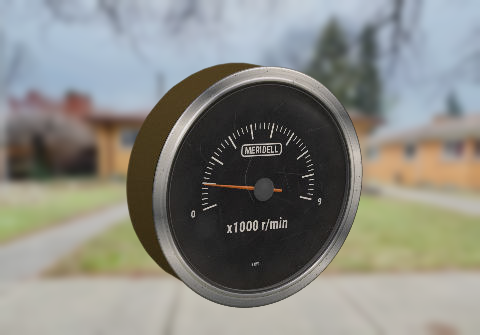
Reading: 1000; rpm
